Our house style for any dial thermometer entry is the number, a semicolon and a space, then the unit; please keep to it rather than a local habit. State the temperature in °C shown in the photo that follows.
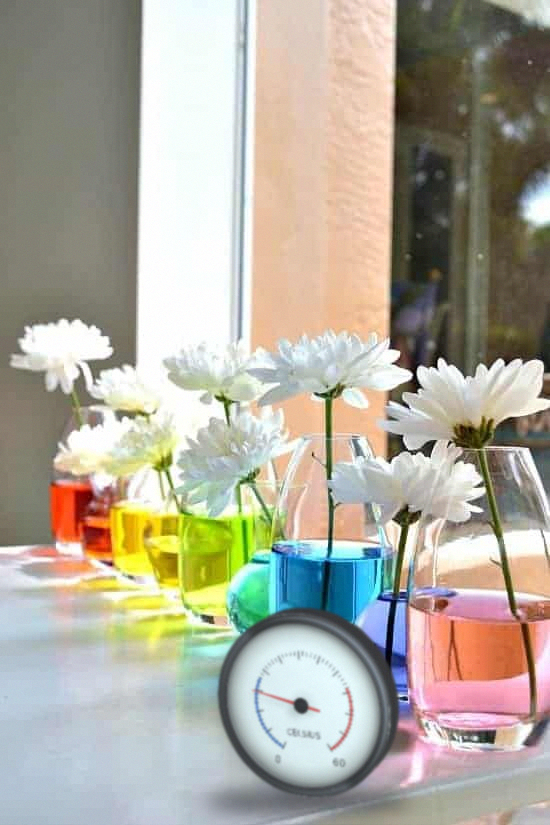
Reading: 15; °C
